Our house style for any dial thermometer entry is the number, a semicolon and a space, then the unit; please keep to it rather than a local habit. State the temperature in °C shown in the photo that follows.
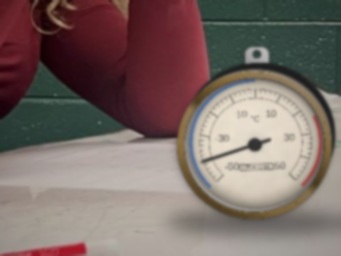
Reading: -40; °C
